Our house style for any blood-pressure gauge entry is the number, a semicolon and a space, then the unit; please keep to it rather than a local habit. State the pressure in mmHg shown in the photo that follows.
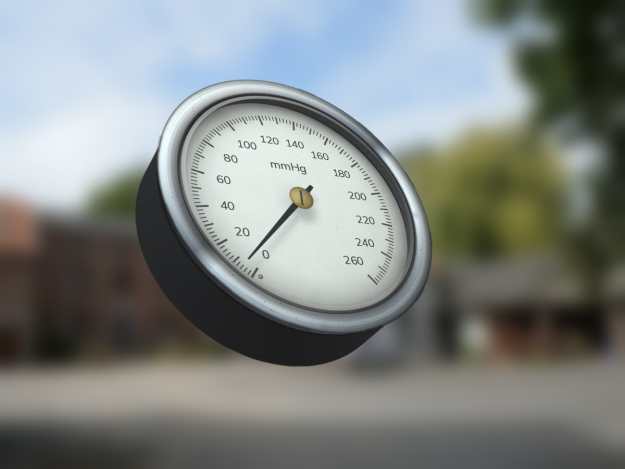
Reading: 6; mmHg
